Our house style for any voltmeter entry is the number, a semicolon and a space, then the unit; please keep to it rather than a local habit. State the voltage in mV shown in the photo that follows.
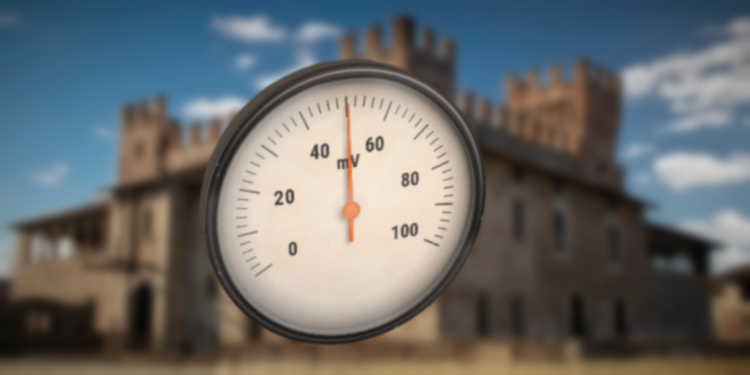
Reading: 50; mV
